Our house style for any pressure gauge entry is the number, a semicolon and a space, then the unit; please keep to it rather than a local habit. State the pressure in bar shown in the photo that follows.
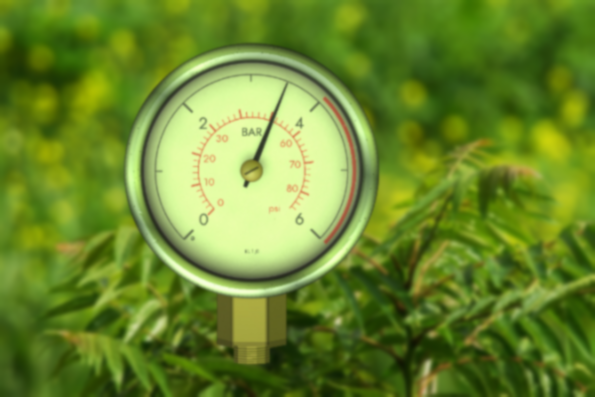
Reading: 3.5; bar
